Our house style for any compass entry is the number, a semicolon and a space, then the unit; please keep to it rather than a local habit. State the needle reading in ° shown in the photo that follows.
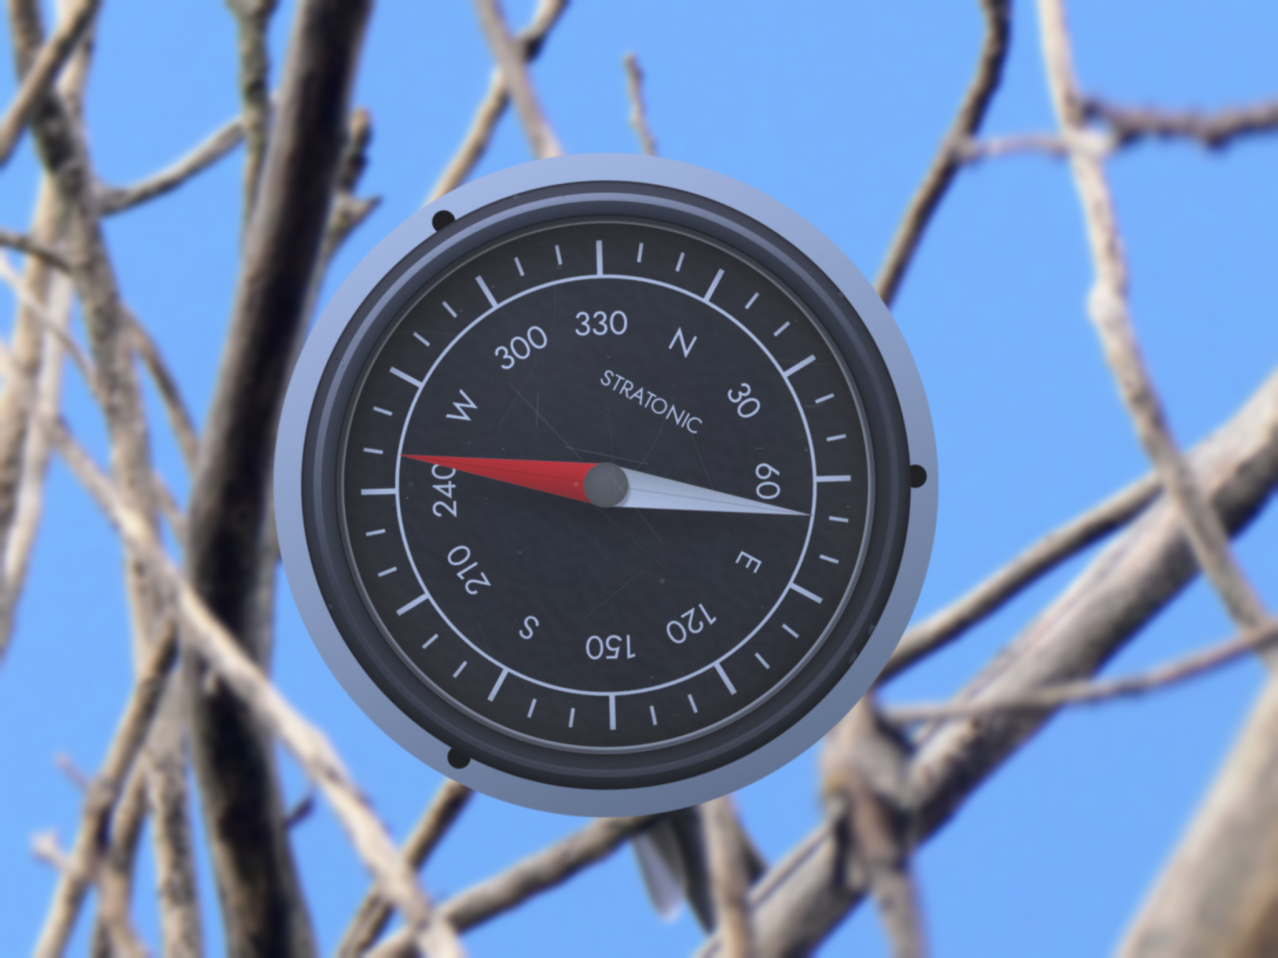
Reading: 250; °
